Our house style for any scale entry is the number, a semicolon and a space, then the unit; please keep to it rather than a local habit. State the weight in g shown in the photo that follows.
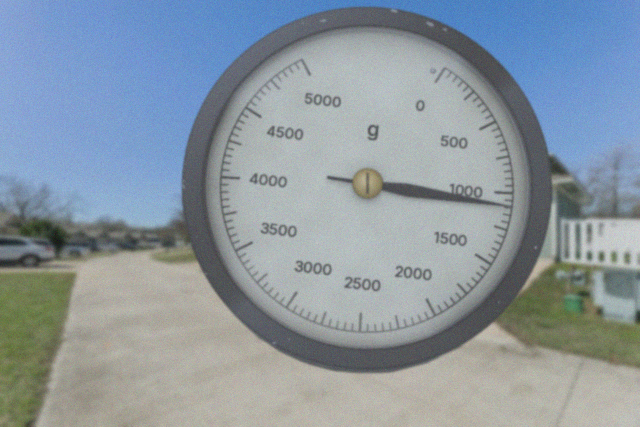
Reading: 1100; g
